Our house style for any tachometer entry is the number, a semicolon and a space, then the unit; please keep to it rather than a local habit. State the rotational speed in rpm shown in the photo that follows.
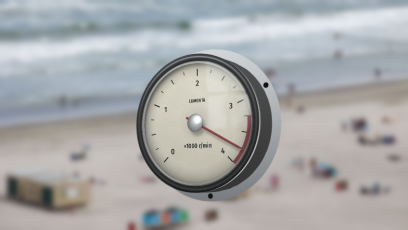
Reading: 3750; rpm
